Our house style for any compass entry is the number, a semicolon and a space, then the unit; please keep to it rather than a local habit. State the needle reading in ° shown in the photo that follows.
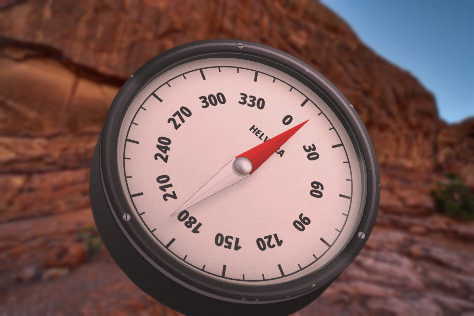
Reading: 10; °
